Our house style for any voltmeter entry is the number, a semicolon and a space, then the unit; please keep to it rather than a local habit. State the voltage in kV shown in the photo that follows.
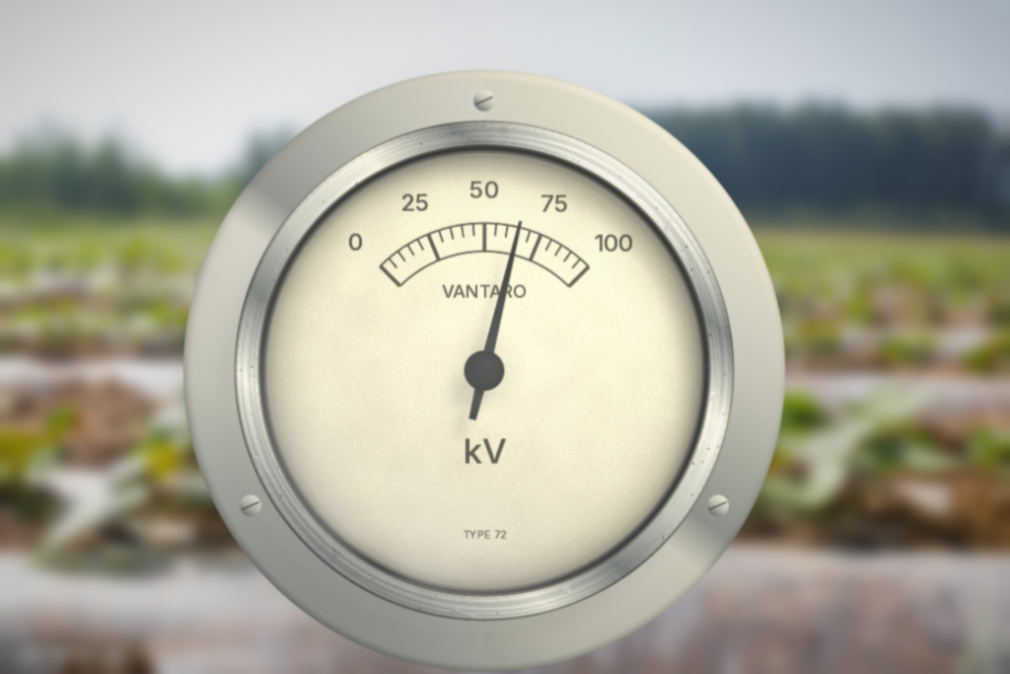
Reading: 65; kV
